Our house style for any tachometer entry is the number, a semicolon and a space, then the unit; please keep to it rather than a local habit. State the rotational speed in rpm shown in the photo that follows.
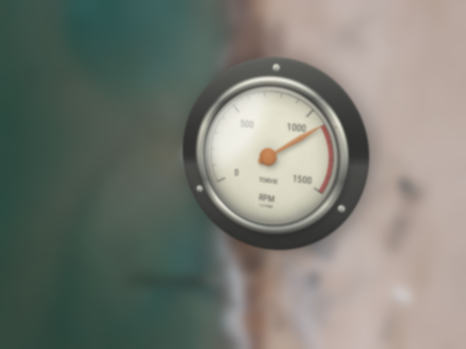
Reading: 1100; rpm
